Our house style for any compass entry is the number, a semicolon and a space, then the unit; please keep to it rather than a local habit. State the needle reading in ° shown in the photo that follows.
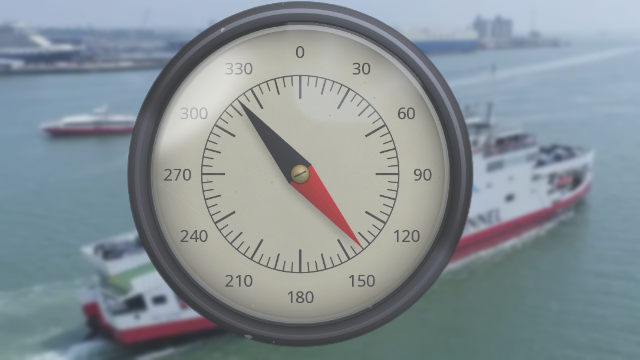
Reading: 140; °
